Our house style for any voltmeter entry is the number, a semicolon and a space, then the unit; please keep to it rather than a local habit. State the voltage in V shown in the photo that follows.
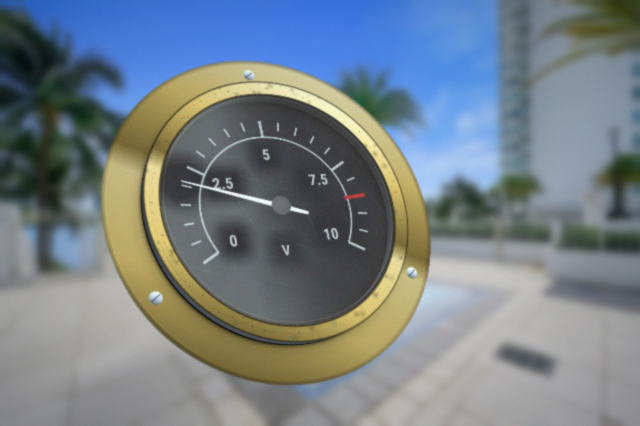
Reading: 2; V
